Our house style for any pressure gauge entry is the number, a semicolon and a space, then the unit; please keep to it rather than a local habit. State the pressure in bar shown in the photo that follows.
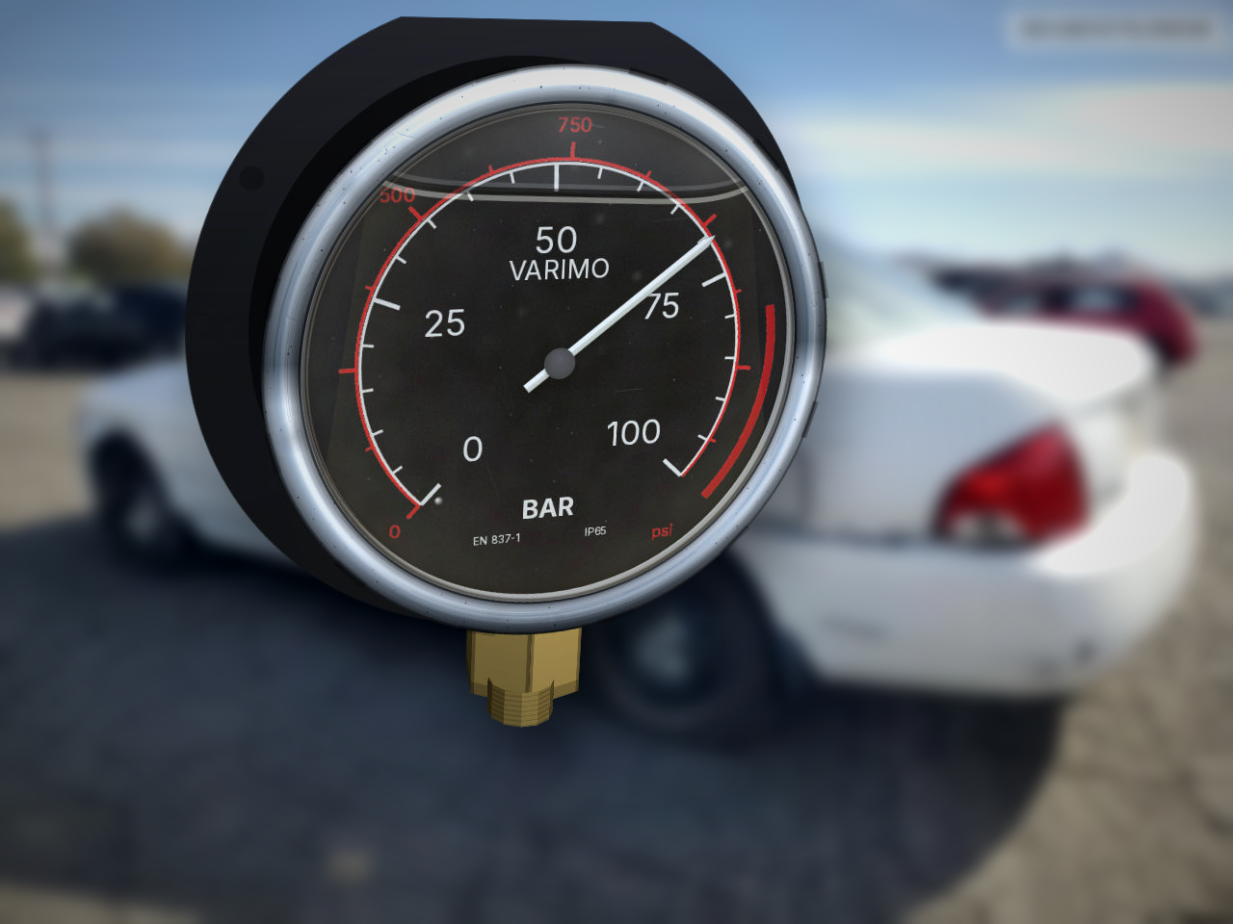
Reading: 70; bar
